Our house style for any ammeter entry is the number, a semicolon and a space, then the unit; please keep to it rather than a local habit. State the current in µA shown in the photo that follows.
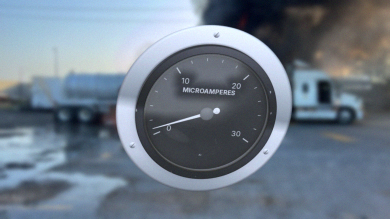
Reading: 1; µA
